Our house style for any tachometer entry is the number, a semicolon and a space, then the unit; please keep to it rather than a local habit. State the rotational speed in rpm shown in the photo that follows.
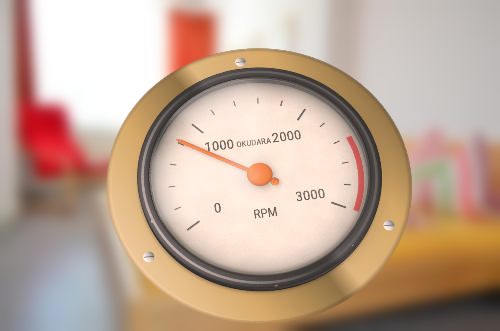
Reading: 800; rpm
